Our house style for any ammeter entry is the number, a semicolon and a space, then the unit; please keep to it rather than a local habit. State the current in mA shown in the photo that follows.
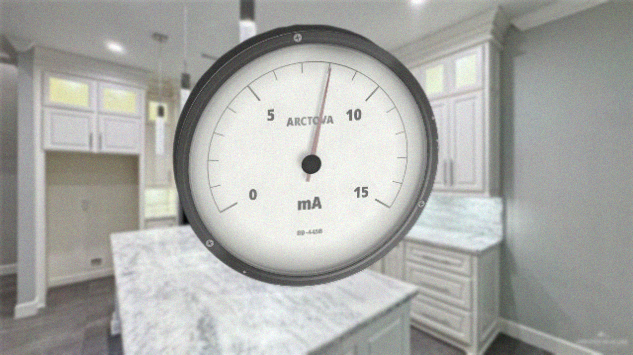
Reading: 8; mA
